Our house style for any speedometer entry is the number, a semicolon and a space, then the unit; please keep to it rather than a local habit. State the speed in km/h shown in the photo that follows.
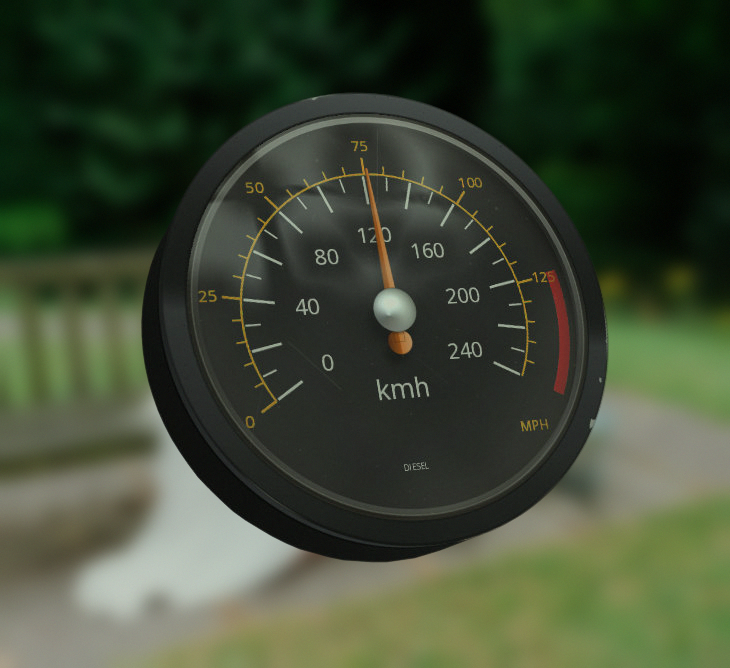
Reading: 120; km/h
